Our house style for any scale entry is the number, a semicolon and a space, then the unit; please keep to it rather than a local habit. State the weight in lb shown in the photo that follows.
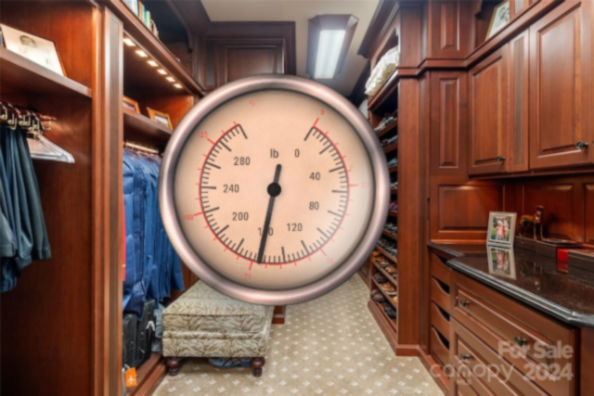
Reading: 160; lb
